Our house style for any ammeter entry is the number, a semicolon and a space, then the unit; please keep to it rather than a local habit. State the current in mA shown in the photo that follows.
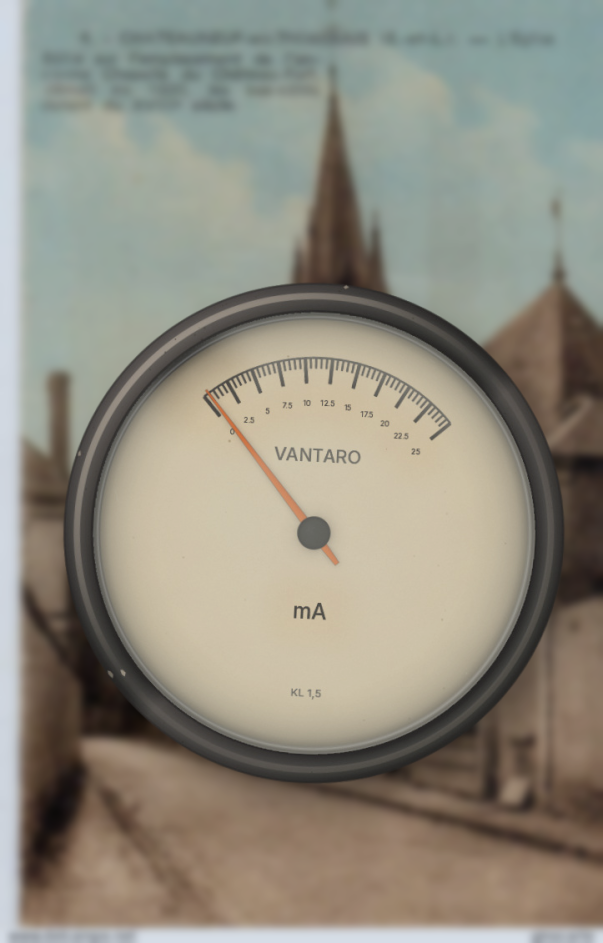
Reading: 0.5; mA
